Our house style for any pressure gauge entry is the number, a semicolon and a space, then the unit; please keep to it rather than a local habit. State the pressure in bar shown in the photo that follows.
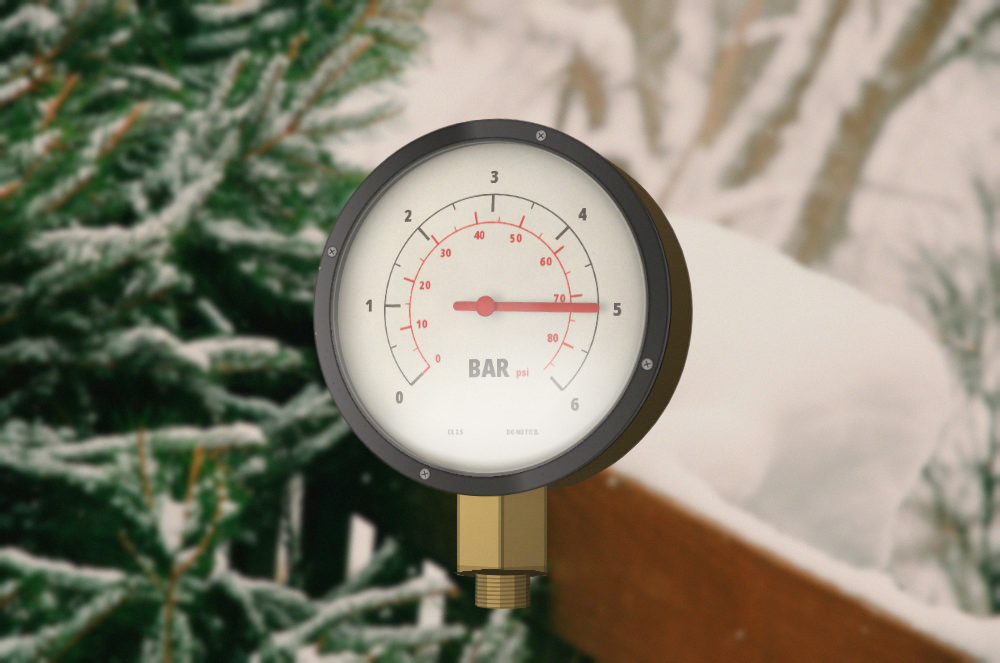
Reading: 5; bar
